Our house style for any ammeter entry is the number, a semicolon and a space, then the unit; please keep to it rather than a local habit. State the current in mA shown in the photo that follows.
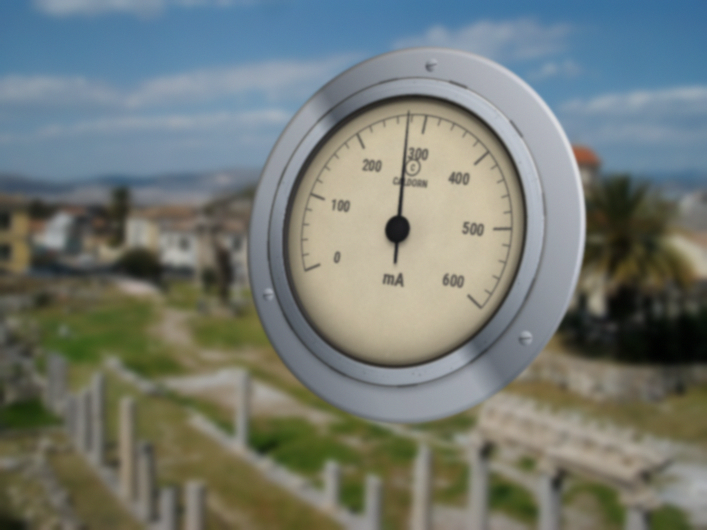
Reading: 280; mA
